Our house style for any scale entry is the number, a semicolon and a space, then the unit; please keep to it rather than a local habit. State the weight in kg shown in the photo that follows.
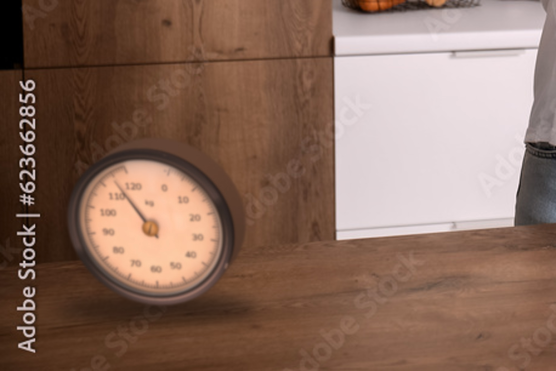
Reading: 115; kg
